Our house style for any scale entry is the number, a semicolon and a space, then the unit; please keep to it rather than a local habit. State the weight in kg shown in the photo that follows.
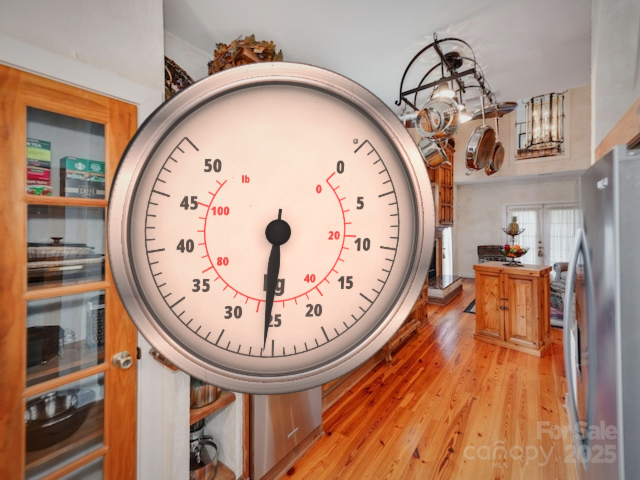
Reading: 26; kg
